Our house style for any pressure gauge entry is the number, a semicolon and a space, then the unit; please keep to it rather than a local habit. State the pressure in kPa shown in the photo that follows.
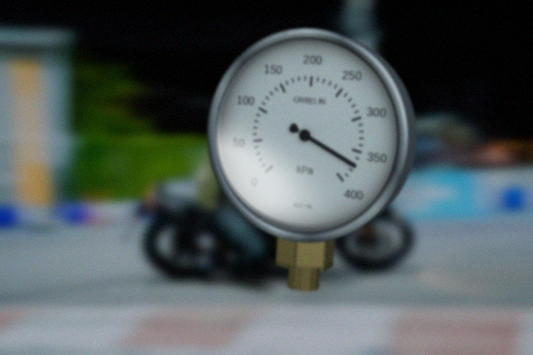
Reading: 370; kPa
